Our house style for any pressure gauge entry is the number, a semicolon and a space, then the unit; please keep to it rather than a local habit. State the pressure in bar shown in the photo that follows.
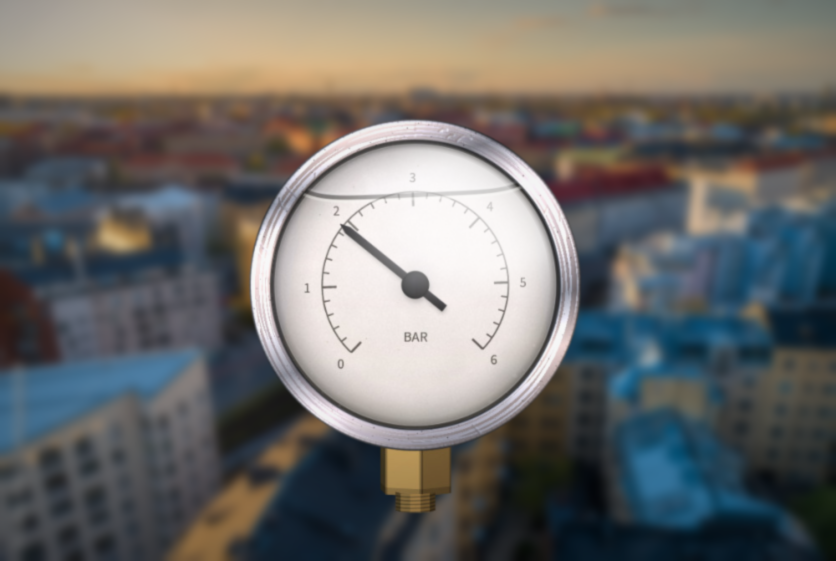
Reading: 1.9; bar
